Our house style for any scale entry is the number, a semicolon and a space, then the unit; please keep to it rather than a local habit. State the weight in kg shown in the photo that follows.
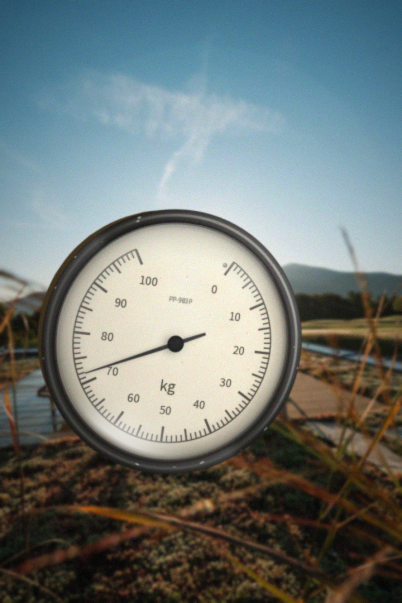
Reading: 72; kg
